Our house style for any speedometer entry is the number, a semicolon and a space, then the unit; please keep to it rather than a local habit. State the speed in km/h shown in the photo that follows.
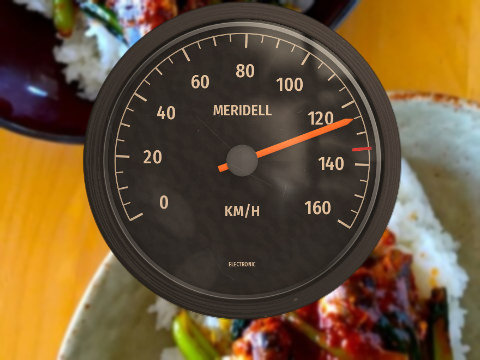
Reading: 125; km/h
